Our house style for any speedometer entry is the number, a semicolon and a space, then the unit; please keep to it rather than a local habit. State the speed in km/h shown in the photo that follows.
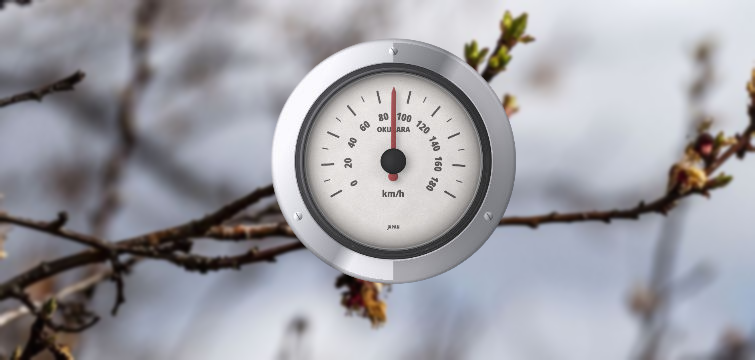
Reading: 90; km/h
